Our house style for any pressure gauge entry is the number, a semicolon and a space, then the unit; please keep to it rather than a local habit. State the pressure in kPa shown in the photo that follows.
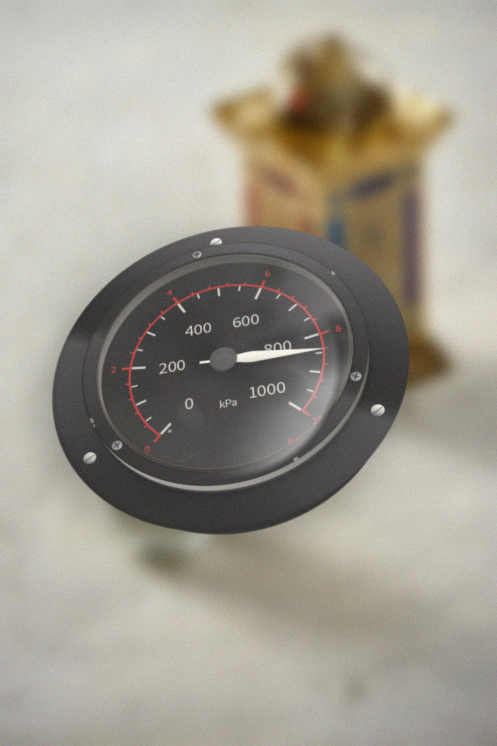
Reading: 850; kPa
